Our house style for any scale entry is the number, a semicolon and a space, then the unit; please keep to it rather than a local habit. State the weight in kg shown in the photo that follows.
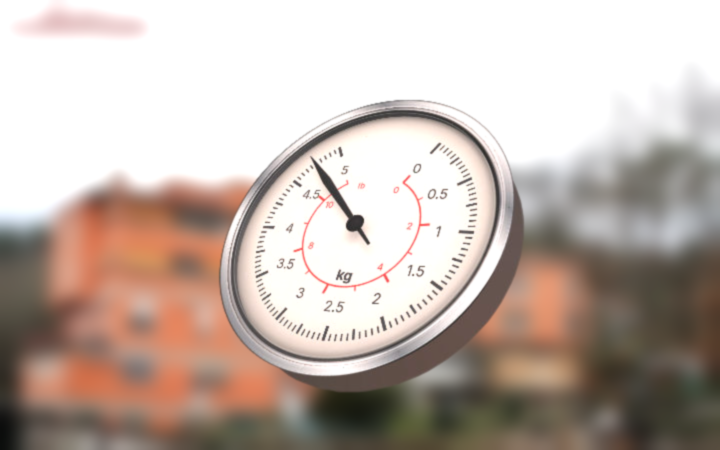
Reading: 4.75; kg
